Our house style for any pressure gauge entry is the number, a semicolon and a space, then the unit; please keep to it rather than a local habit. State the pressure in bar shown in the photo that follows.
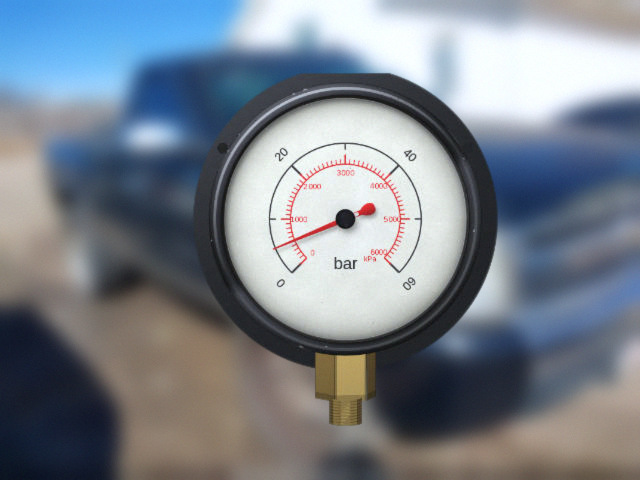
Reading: 5; bar
